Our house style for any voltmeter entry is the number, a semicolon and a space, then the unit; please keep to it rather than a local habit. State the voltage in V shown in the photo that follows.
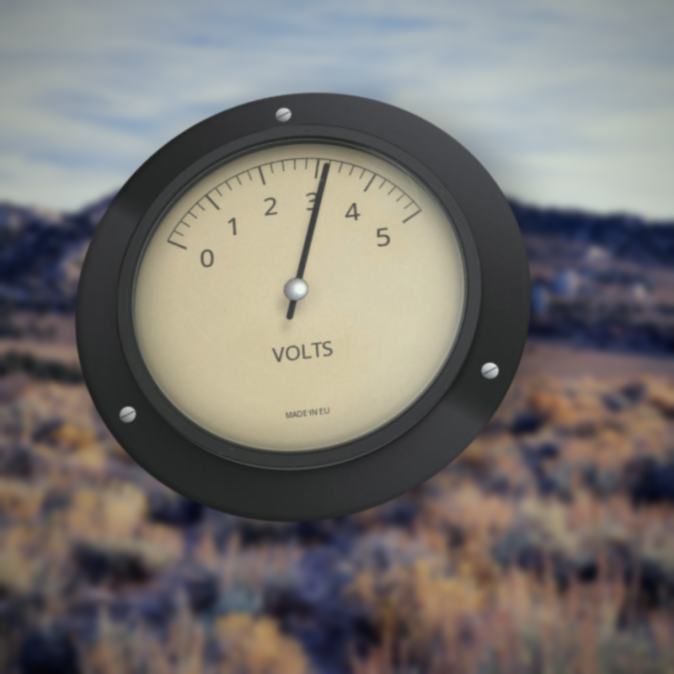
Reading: 3.2; V
